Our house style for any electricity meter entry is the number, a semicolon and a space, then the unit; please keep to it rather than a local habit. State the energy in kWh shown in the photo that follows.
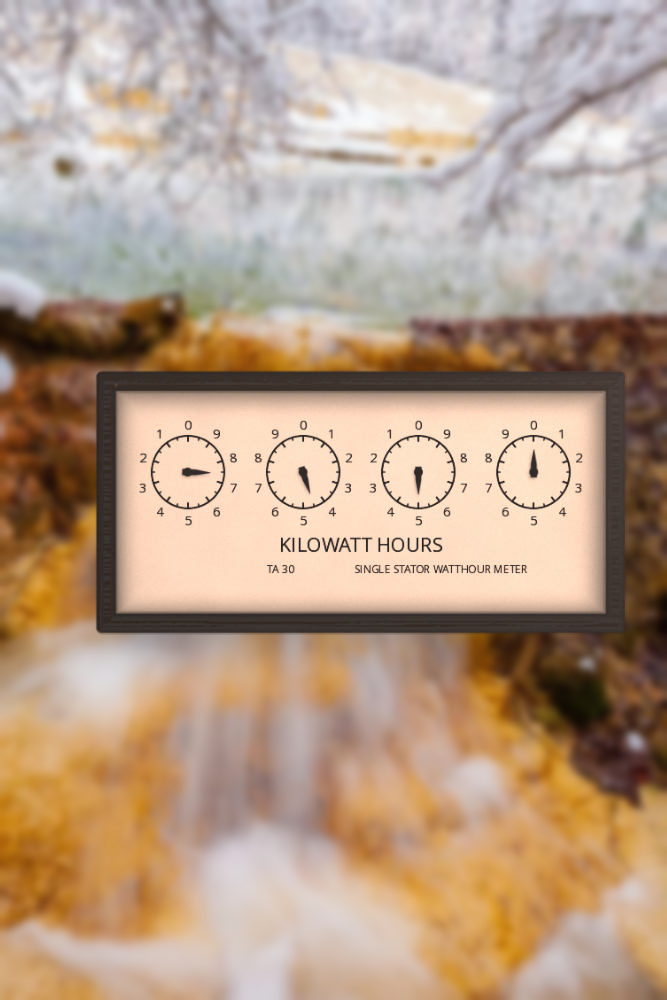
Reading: 7450; kWh
